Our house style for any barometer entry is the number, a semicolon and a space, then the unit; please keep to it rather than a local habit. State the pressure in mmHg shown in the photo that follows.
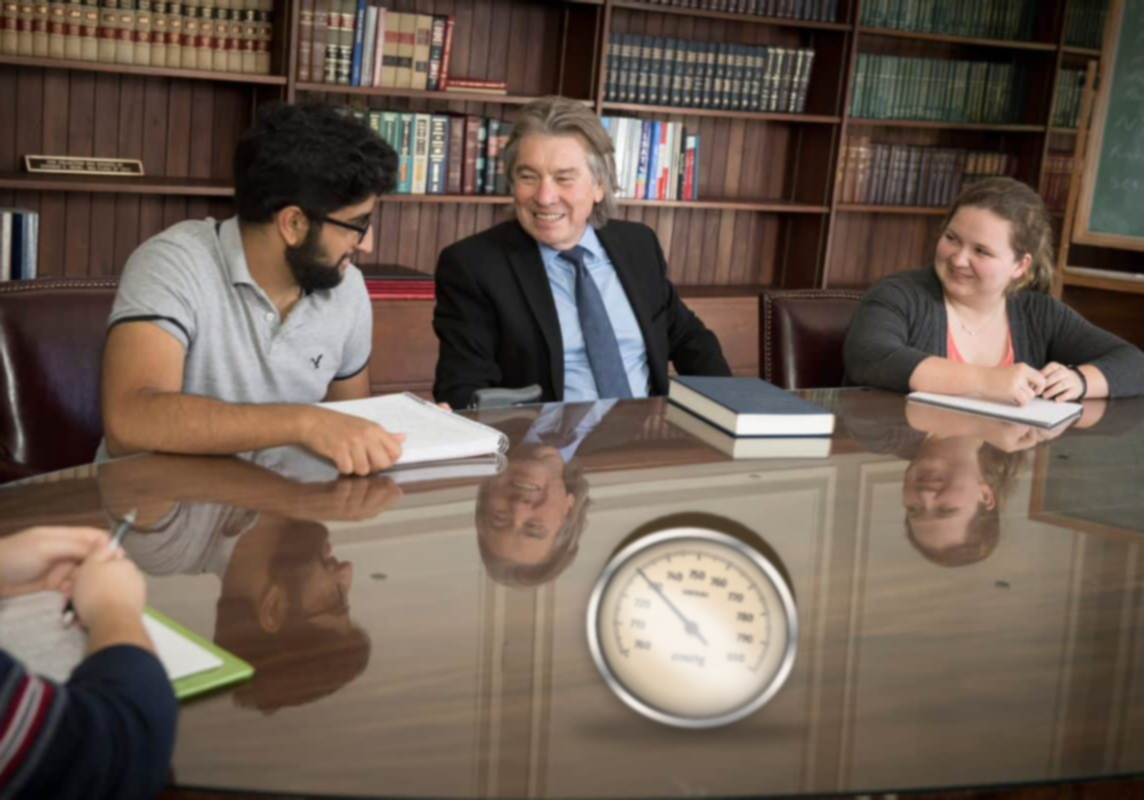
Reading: 730; mmHg
